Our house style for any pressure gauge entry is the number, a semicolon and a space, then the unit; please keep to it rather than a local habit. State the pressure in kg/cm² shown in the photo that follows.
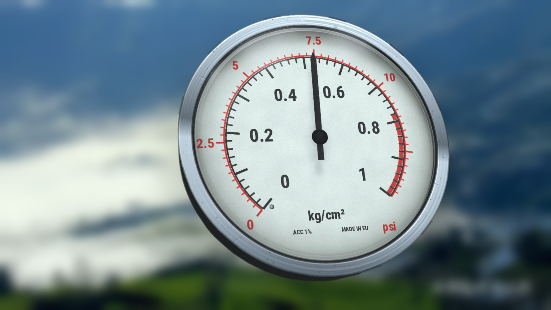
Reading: 0.52; kg/cm²
